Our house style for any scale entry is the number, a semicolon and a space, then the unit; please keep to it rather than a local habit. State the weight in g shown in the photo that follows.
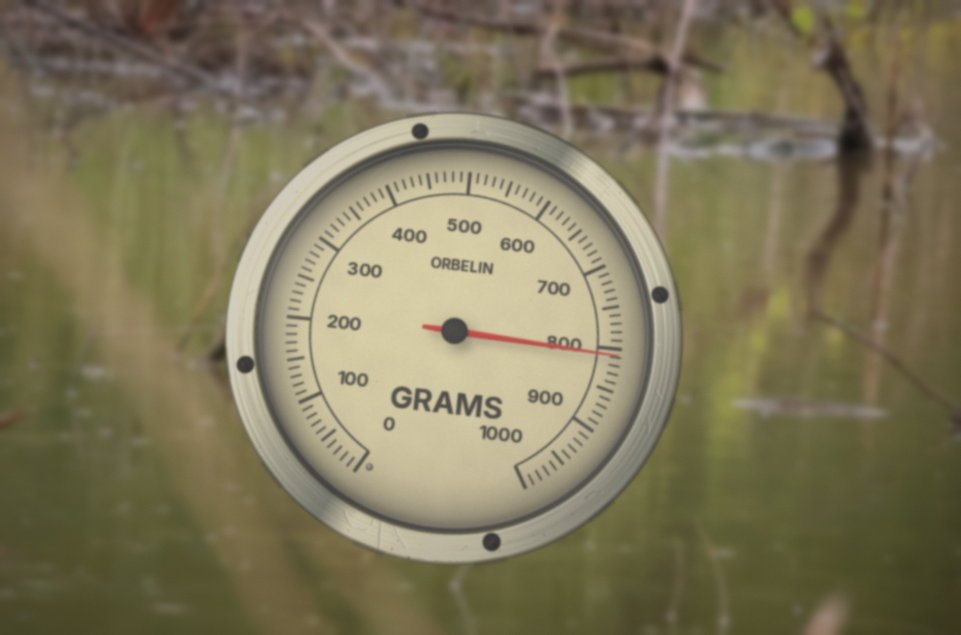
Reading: 810; g
